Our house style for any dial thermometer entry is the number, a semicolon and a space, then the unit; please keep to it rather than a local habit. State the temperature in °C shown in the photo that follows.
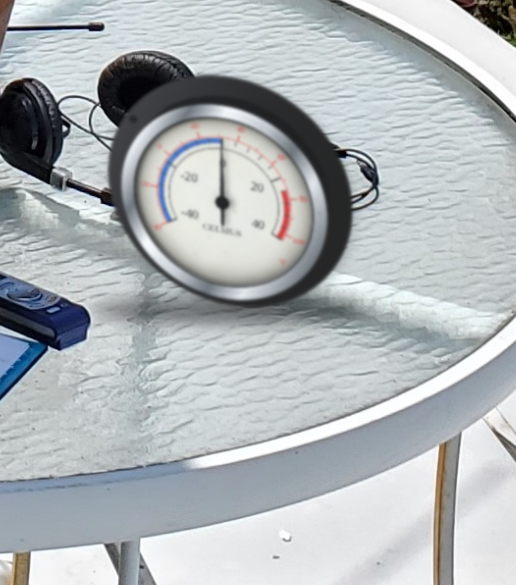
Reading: 0; °C
